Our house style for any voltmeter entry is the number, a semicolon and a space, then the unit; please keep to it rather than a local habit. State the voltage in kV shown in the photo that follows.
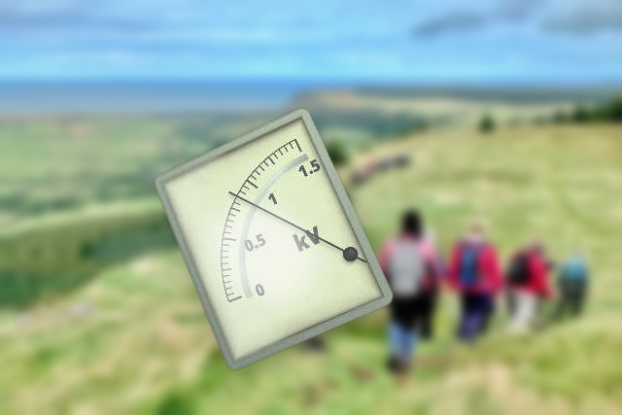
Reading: 0.85; kV
